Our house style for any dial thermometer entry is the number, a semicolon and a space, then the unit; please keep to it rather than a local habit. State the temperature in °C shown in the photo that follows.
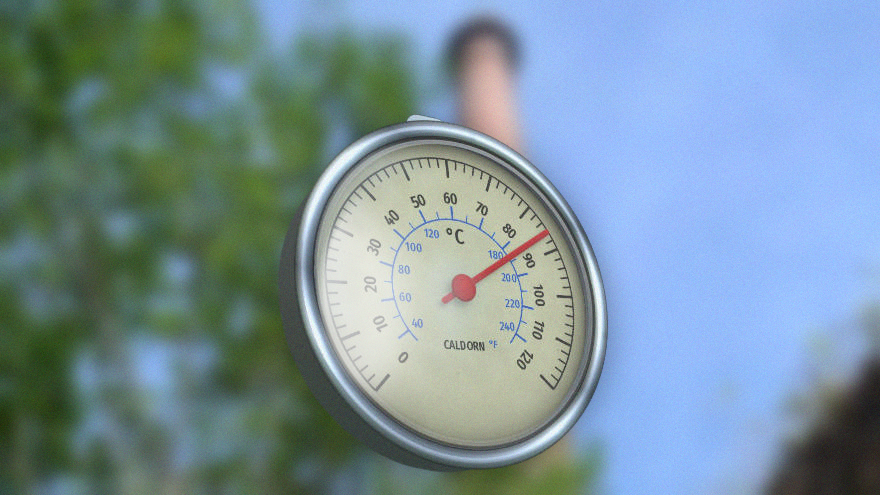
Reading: 86; °C
